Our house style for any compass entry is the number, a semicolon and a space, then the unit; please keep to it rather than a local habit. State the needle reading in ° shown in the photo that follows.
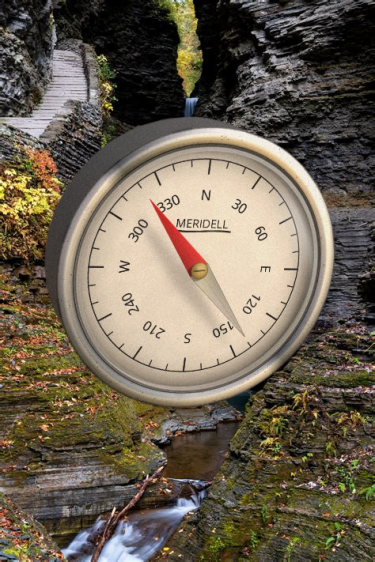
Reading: 320; °
